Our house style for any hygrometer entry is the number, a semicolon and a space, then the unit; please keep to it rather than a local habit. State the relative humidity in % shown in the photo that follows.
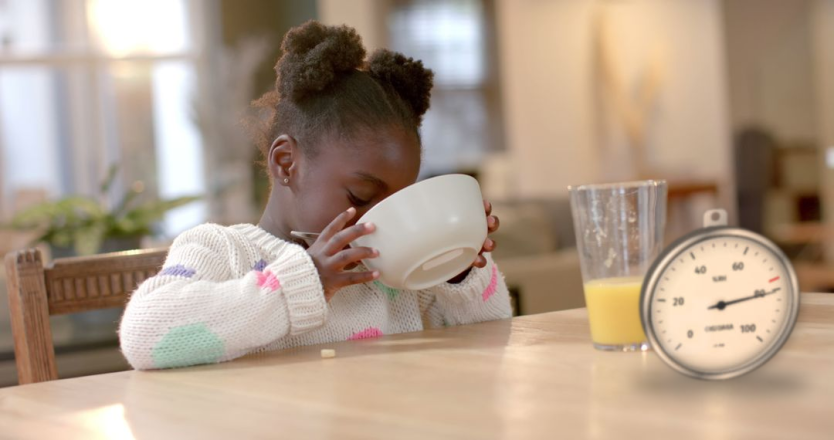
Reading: 80; %
